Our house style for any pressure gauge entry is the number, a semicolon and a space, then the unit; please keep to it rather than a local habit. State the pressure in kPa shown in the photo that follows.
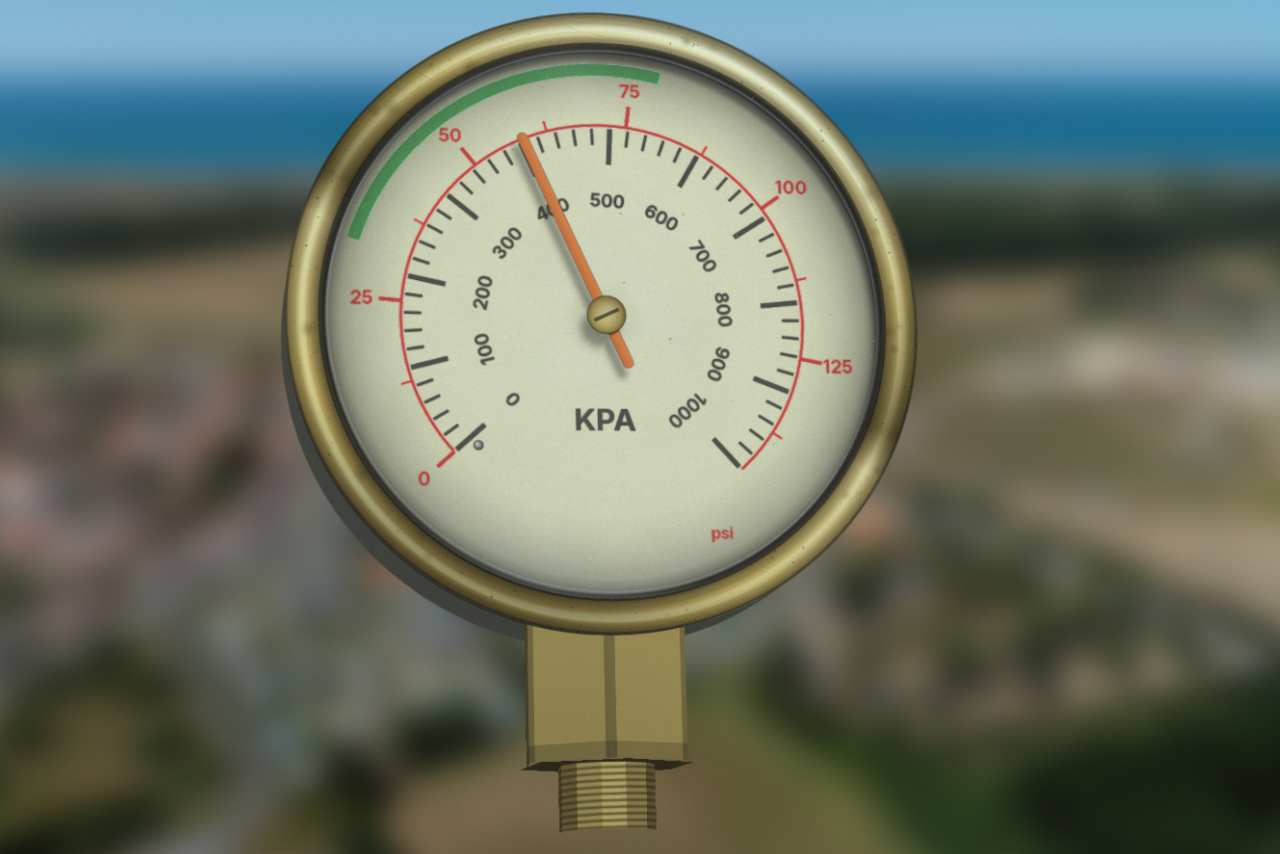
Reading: 400; kPa
